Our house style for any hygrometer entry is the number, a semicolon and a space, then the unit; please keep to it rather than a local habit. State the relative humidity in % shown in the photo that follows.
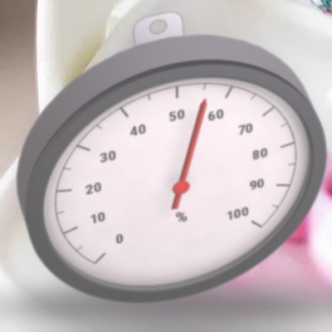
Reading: 55; %
